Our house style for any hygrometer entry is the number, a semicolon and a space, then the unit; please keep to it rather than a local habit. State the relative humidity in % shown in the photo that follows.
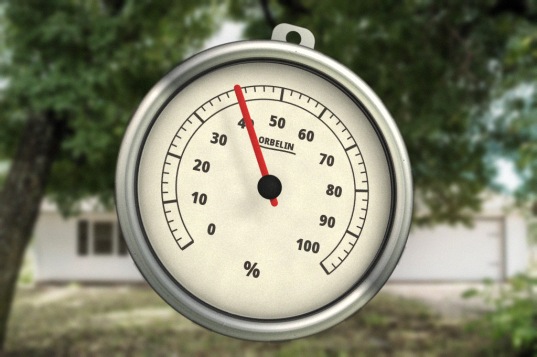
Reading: 40; %
